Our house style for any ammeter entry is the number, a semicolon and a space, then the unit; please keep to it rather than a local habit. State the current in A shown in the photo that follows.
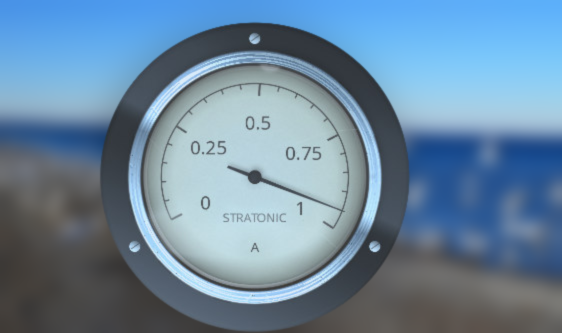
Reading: 0.95; A
